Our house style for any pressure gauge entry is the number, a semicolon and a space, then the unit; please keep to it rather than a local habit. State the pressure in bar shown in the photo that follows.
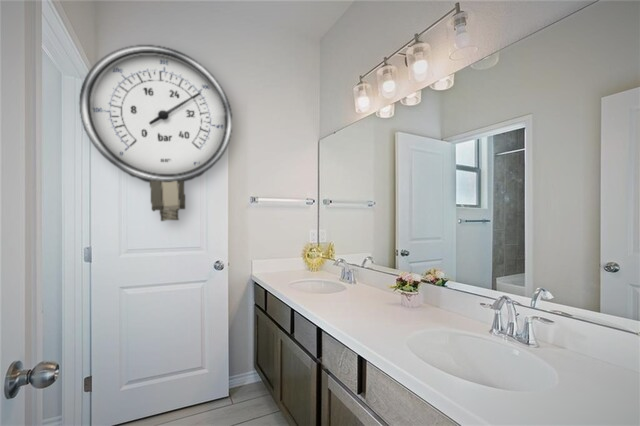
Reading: 28; bar
